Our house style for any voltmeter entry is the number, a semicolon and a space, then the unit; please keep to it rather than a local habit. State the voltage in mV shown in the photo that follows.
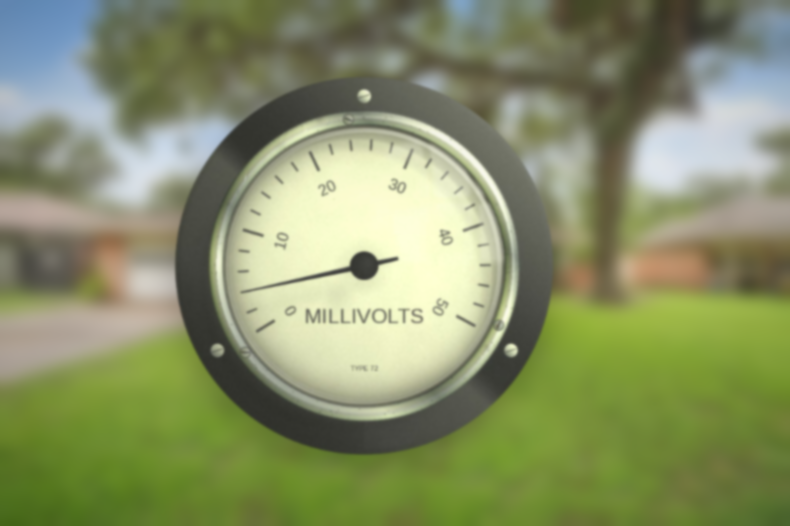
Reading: 4; mV
